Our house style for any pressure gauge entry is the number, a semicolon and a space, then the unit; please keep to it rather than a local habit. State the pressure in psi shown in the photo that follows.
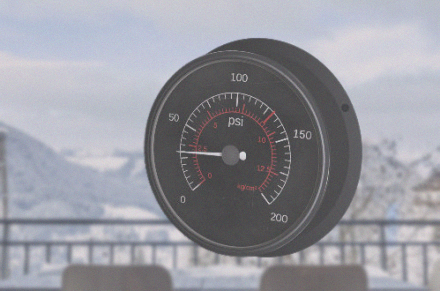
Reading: 30; psi
